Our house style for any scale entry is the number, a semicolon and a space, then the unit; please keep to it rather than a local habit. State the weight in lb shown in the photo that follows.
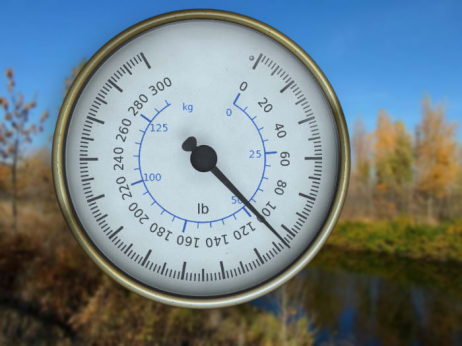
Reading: 106; lb
